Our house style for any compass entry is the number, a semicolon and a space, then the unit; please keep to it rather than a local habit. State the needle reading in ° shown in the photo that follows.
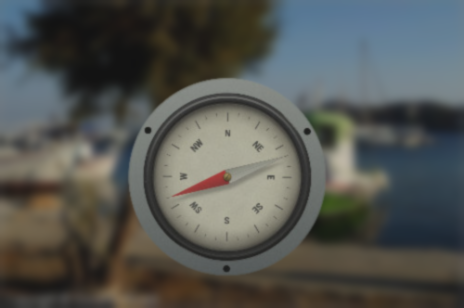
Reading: 250; °
